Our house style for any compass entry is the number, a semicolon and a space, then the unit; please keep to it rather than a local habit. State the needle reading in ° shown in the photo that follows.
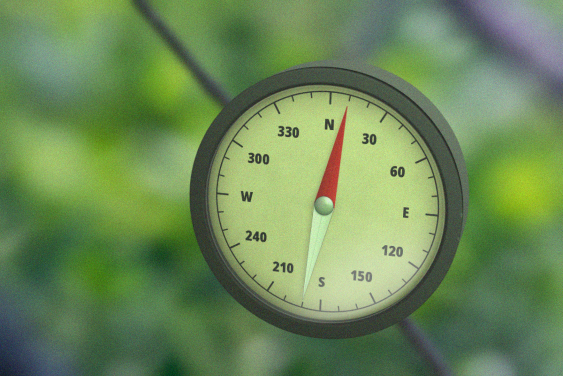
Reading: 10; °
